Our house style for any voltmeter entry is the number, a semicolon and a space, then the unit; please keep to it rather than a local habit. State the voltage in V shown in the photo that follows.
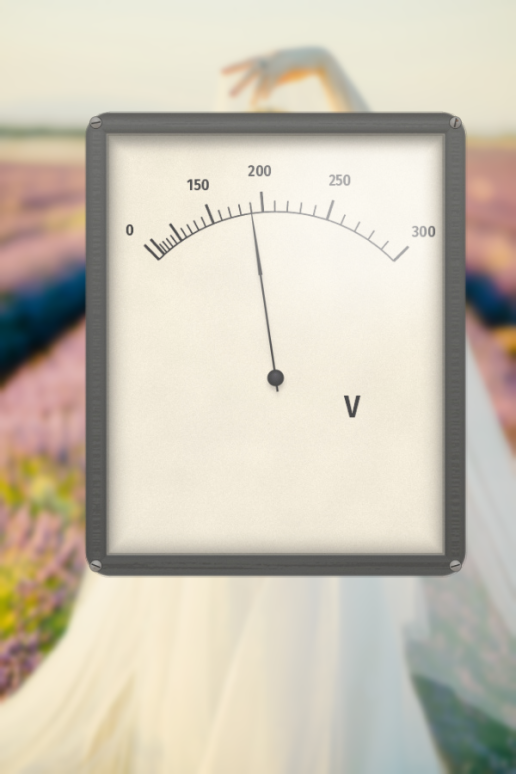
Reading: 190; V
